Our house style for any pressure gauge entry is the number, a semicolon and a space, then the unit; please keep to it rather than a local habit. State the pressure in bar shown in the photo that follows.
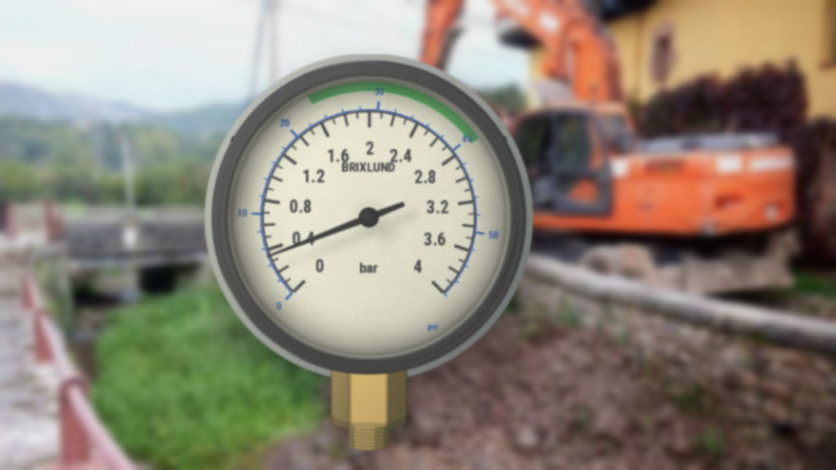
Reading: 0.35; bar
